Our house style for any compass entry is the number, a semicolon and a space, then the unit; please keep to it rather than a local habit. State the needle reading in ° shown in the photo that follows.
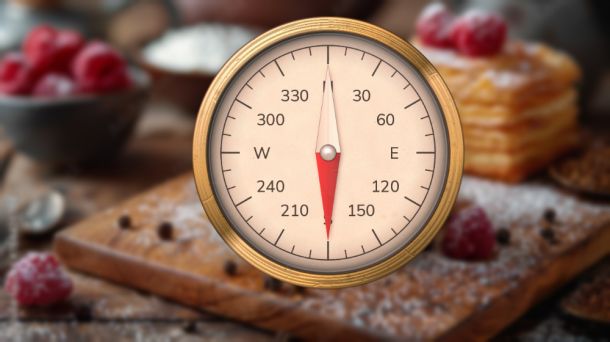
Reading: 180; °
